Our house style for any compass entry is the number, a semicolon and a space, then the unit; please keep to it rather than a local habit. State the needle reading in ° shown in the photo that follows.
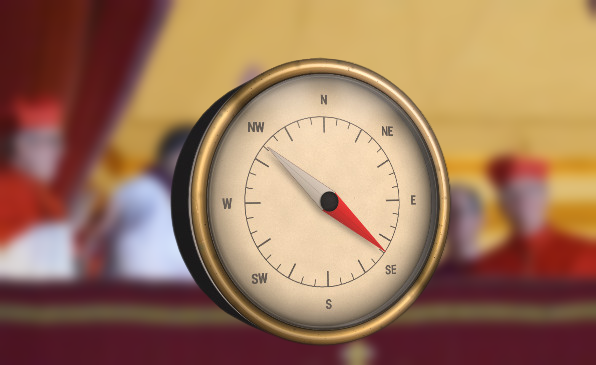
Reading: 130; °
